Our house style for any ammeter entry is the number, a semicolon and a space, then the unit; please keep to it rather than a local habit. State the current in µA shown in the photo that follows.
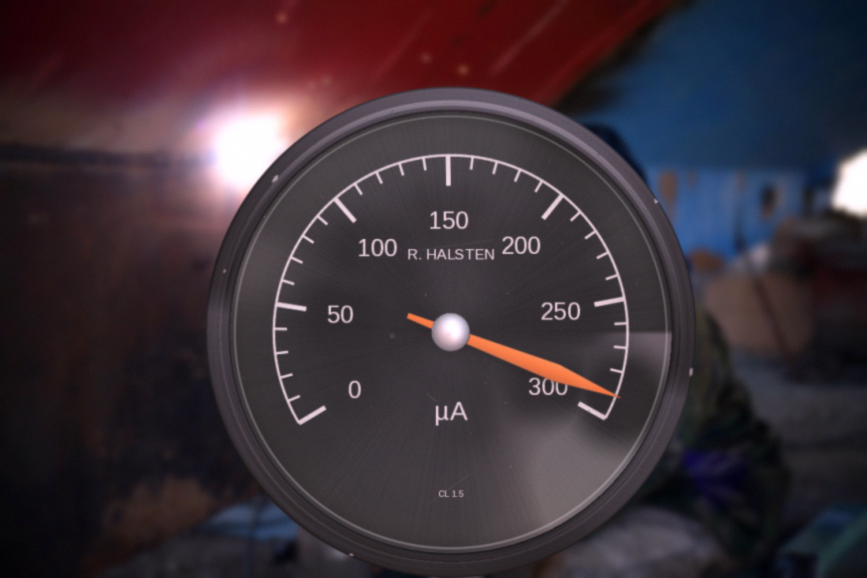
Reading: 290; µA
